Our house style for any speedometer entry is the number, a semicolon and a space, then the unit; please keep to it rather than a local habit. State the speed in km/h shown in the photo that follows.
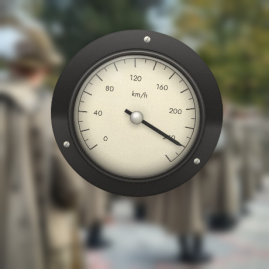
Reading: 240; km/h
